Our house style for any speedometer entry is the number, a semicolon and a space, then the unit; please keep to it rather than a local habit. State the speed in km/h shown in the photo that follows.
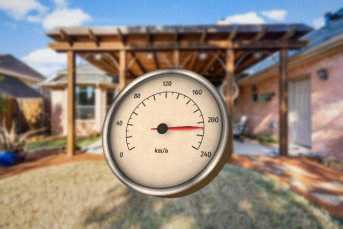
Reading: 210; km/h
